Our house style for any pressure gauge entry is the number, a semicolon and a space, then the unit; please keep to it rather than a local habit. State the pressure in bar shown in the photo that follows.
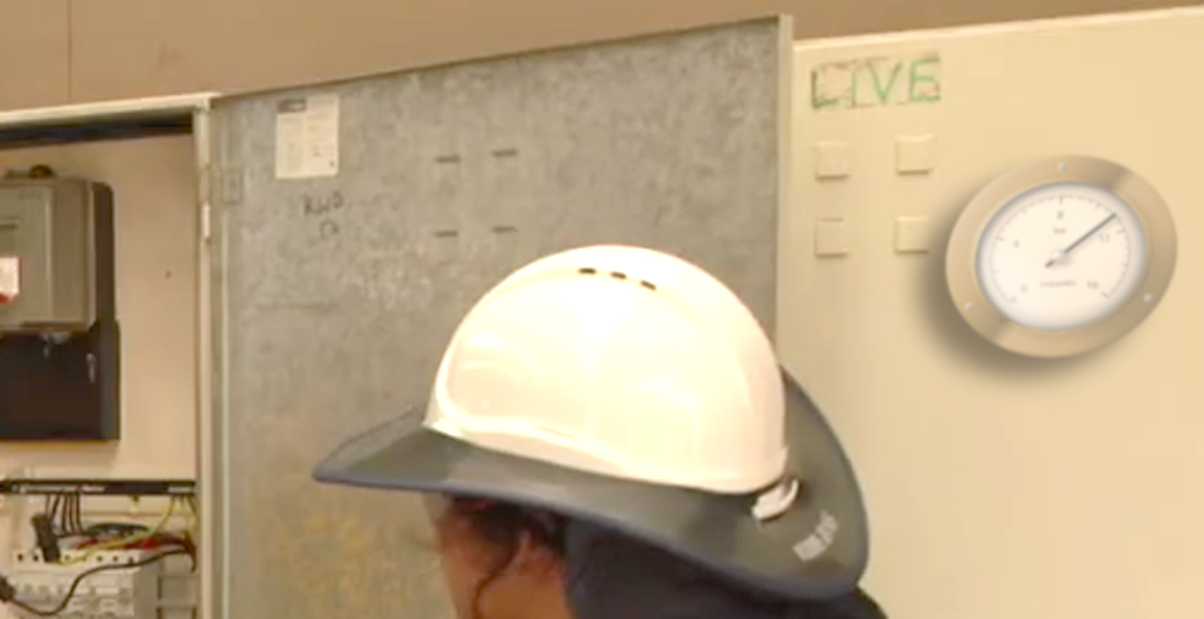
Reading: 11; bar
